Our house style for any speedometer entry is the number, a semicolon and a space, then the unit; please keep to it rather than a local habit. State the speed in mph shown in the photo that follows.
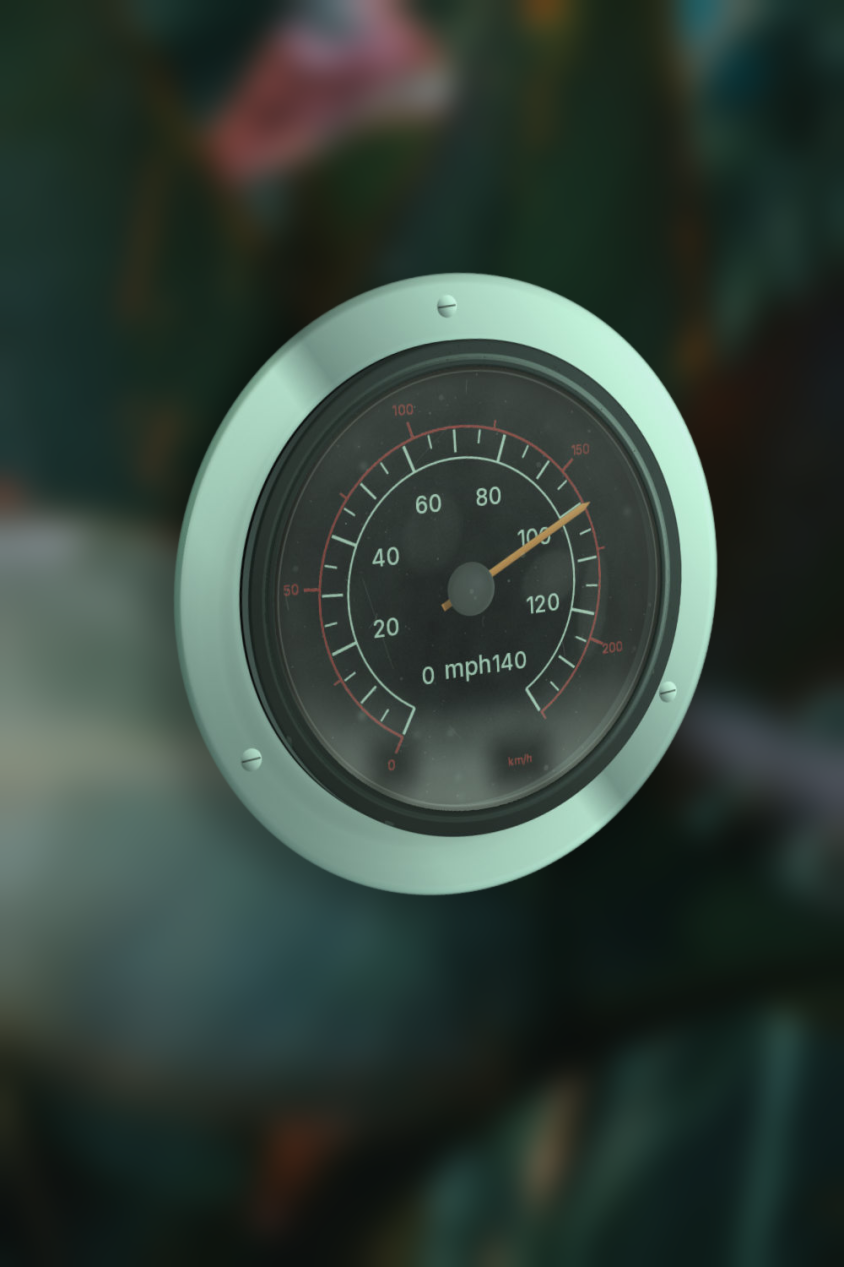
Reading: 100; mph
